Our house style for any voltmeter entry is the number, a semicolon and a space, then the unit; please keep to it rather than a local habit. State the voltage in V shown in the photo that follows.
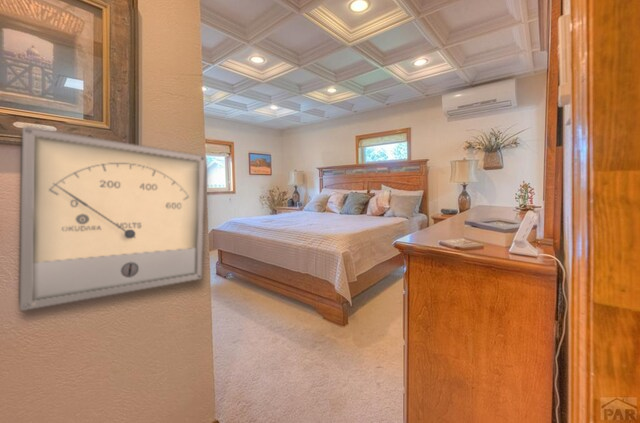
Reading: 25; V
